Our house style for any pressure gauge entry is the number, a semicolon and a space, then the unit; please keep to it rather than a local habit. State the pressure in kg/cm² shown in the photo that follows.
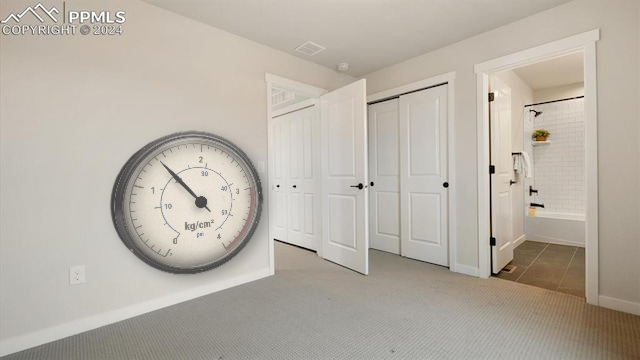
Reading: 1.4; kg/cm²
